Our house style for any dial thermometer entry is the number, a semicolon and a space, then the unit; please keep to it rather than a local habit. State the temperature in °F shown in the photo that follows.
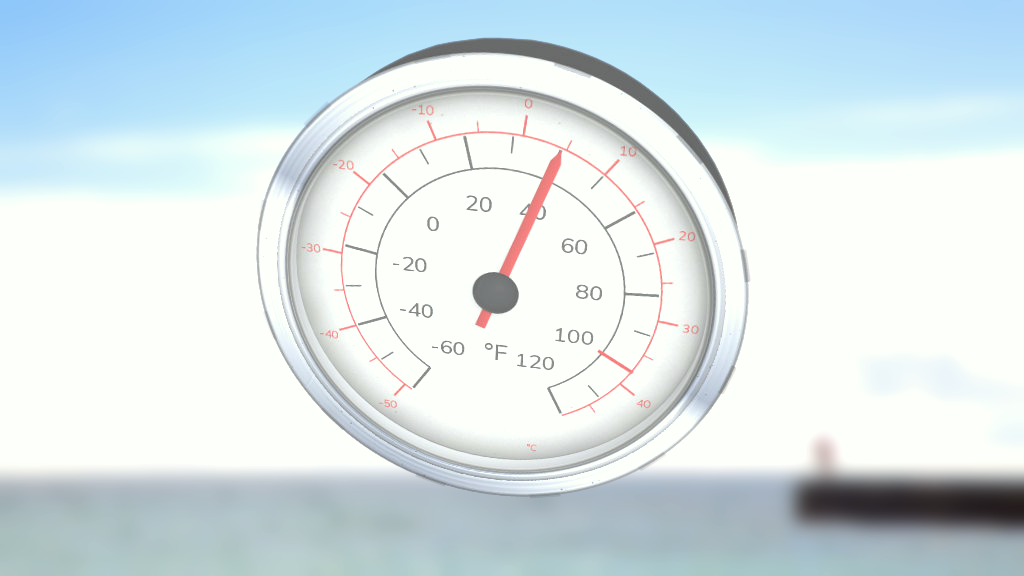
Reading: 40; °F
